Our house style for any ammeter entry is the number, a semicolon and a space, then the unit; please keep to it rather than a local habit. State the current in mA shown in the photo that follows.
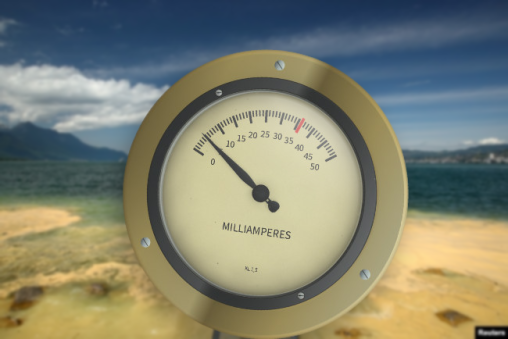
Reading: 5; mA
